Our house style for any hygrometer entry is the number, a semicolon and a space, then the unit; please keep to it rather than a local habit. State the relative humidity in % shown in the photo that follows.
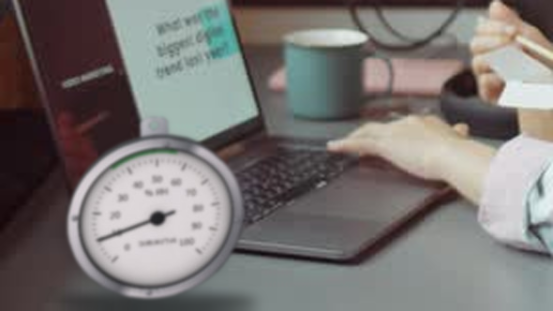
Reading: 10; %
